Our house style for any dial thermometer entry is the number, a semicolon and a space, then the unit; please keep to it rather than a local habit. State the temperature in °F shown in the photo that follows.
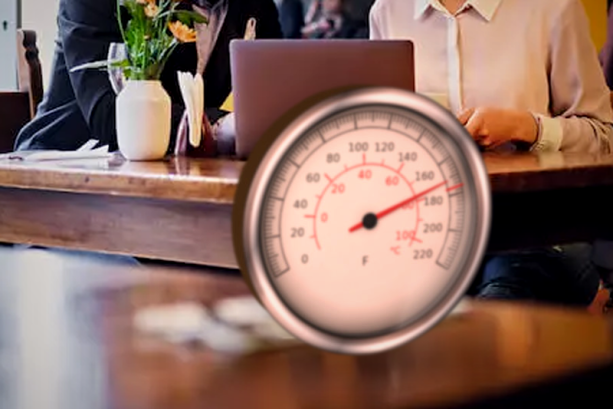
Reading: 170; °F
